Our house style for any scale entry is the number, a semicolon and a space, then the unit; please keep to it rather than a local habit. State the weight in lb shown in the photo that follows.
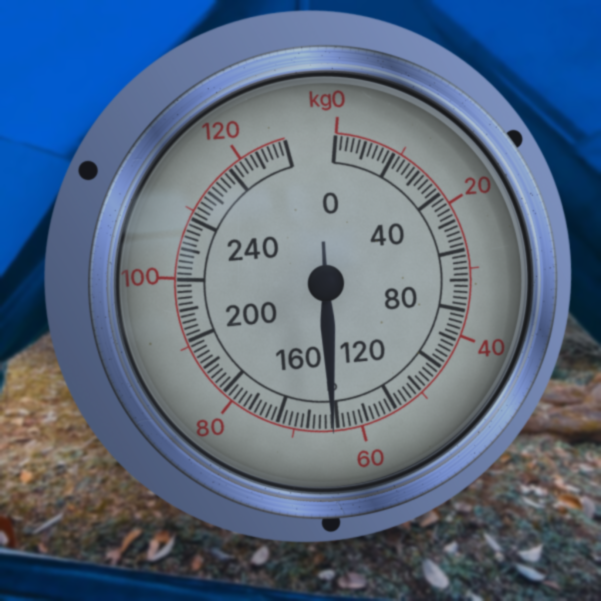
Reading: 142; lb
